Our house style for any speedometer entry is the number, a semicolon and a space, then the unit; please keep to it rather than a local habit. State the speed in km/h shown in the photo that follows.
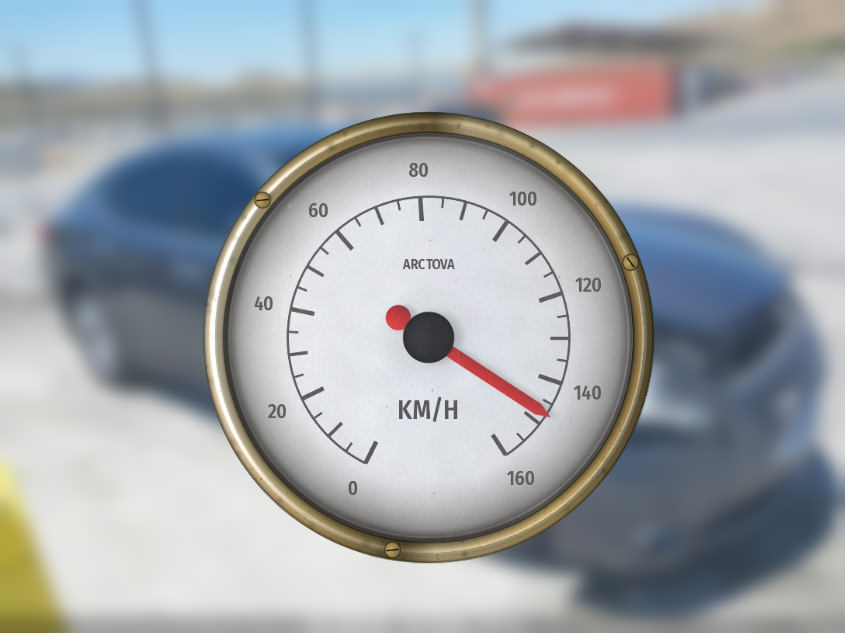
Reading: 147.5; km/h
